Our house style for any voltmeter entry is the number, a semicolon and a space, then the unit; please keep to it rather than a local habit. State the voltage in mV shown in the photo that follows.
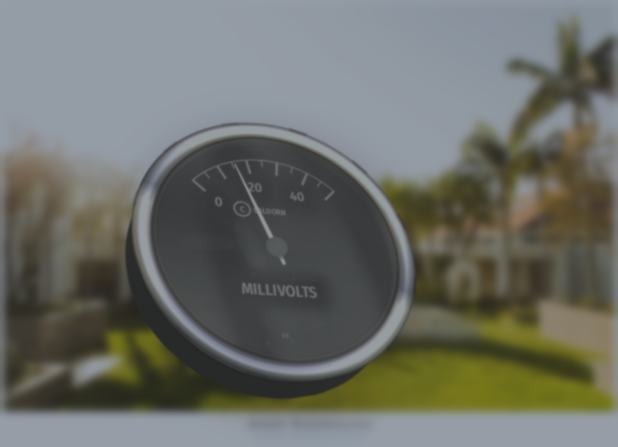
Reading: 15; mV
